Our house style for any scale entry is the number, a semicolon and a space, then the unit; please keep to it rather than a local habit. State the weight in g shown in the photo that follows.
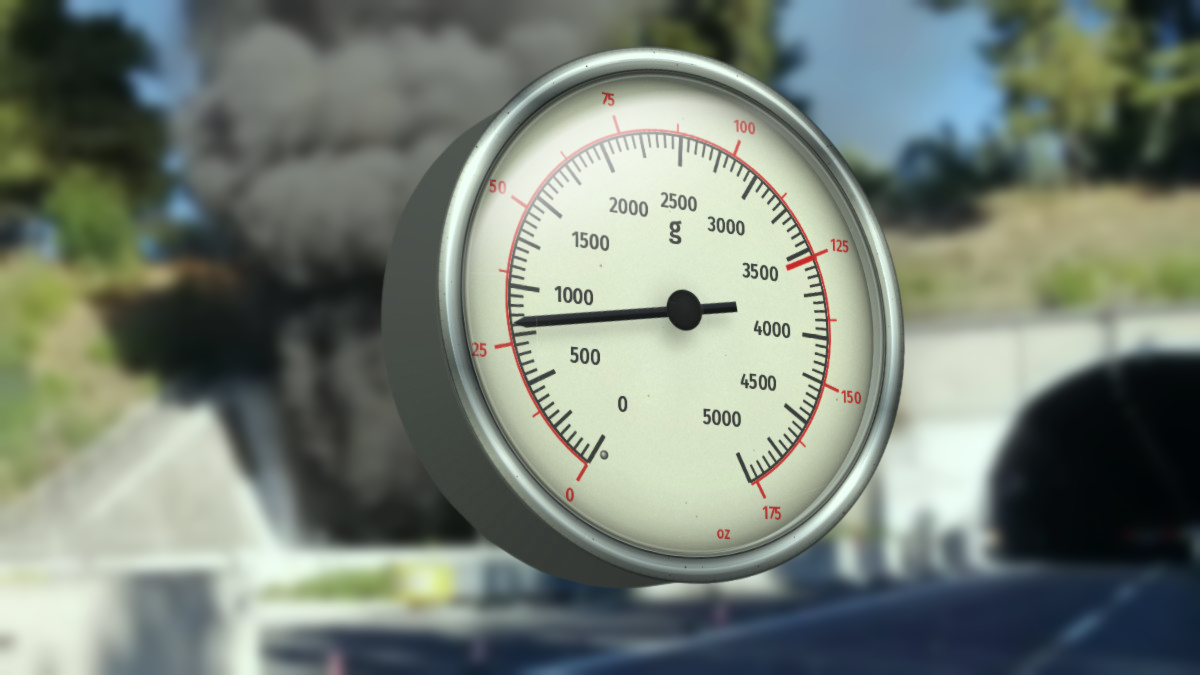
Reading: 800; g
